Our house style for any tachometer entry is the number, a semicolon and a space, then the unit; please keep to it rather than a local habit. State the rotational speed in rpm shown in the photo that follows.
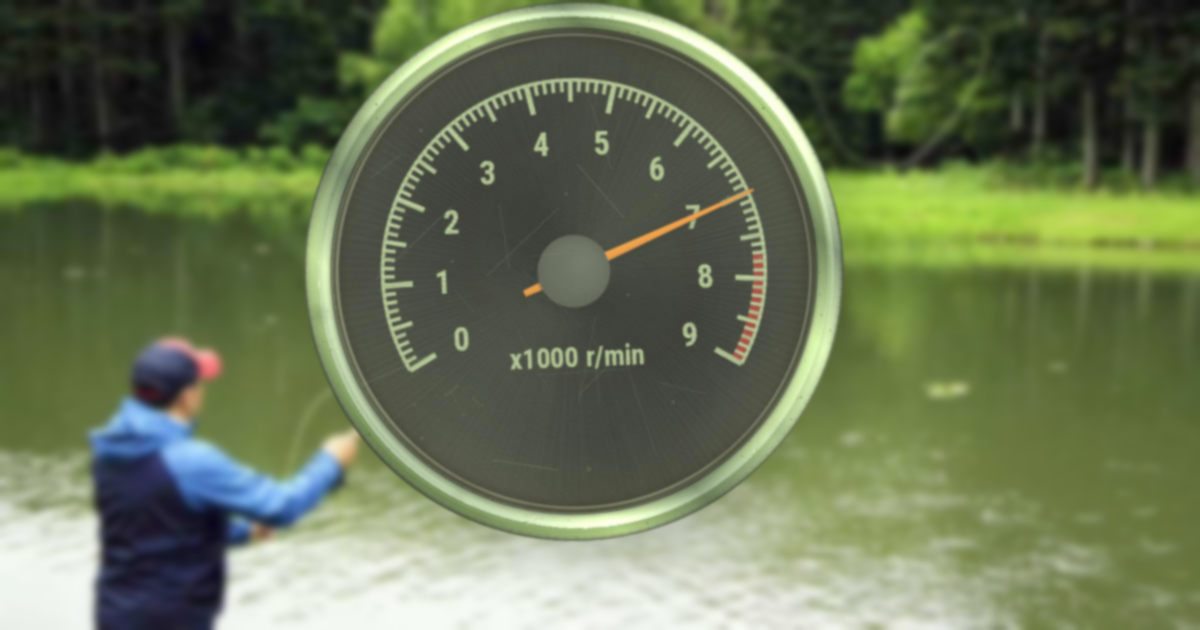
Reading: 7000; rpm
